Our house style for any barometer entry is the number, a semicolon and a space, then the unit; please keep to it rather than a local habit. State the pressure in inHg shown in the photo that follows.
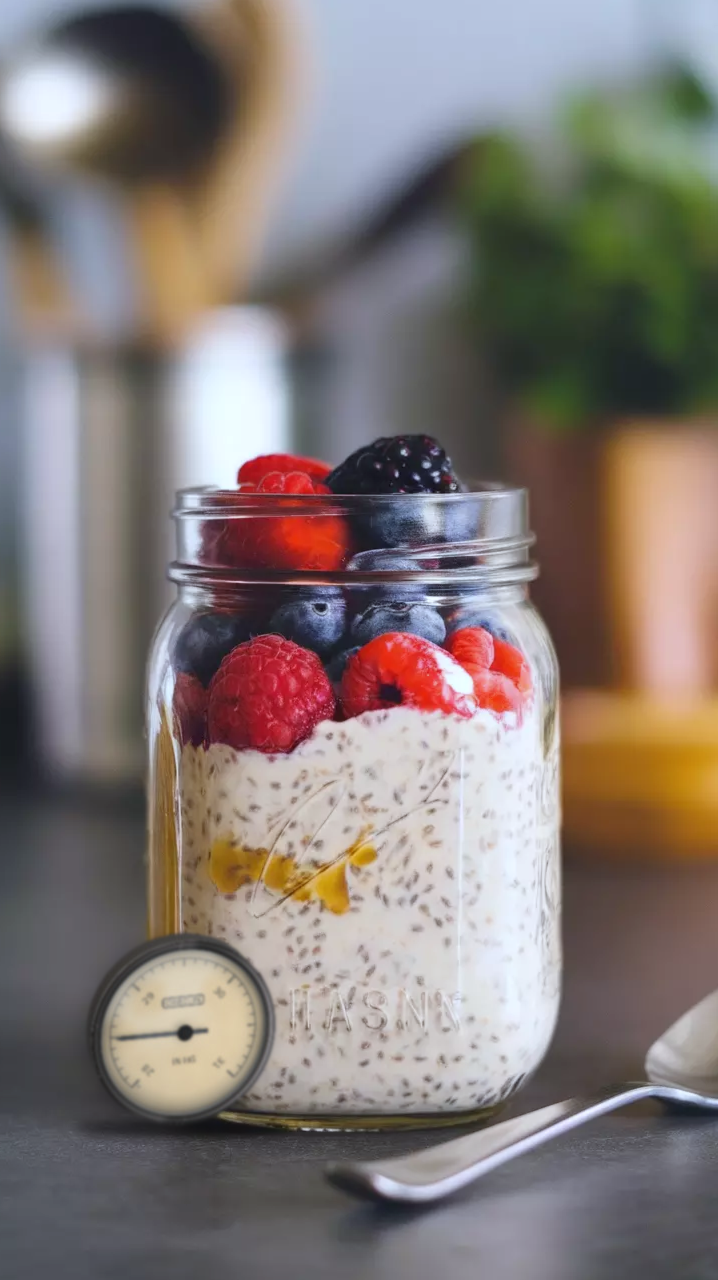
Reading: 28.5; inHg
